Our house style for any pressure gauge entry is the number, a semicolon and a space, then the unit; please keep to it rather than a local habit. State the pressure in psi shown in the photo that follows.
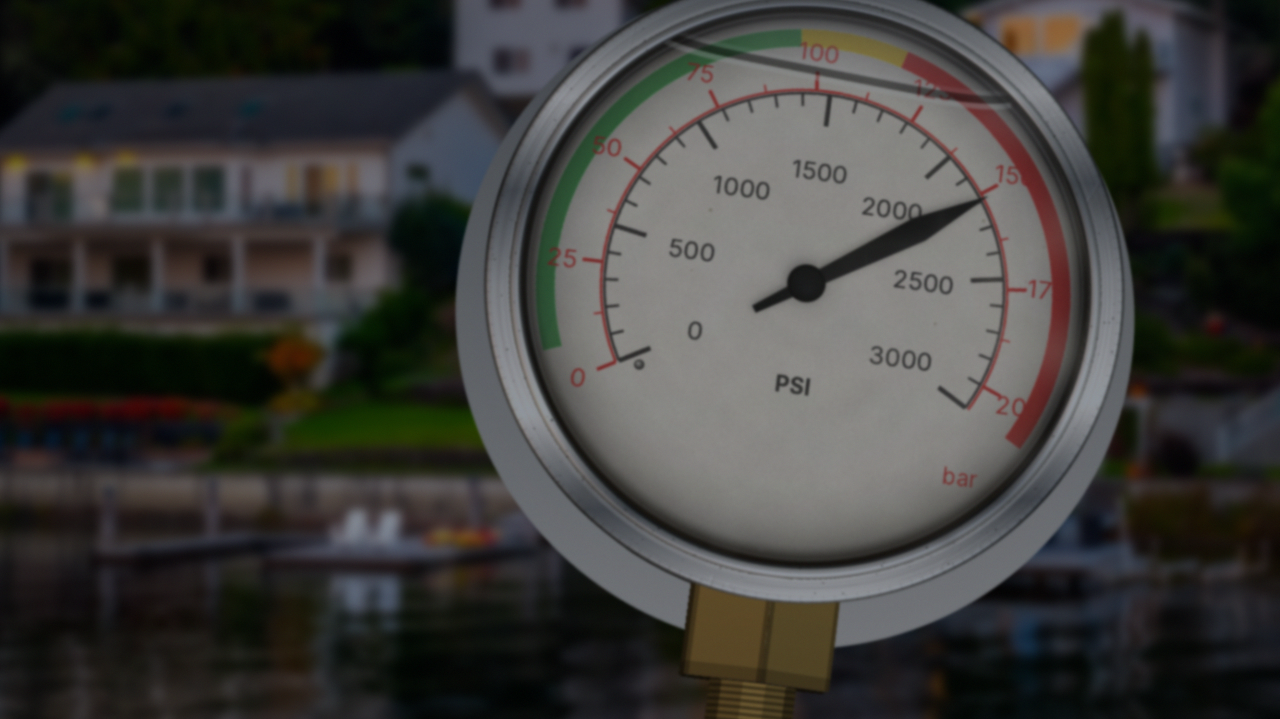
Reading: 2200; psi
